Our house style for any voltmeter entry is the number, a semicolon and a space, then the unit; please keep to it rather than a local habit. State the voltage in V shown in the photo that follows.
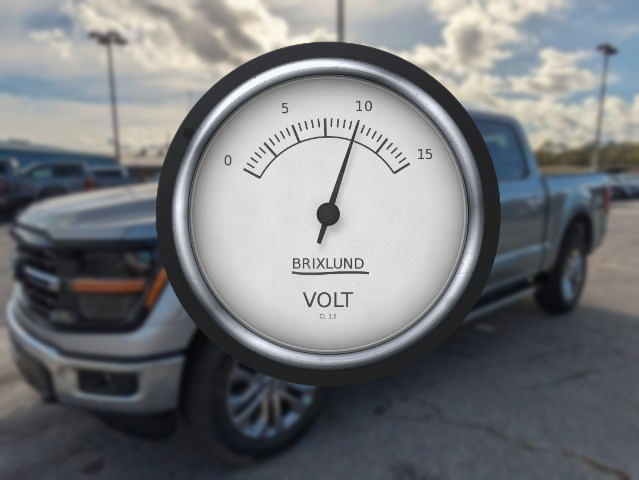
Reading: 10; V
